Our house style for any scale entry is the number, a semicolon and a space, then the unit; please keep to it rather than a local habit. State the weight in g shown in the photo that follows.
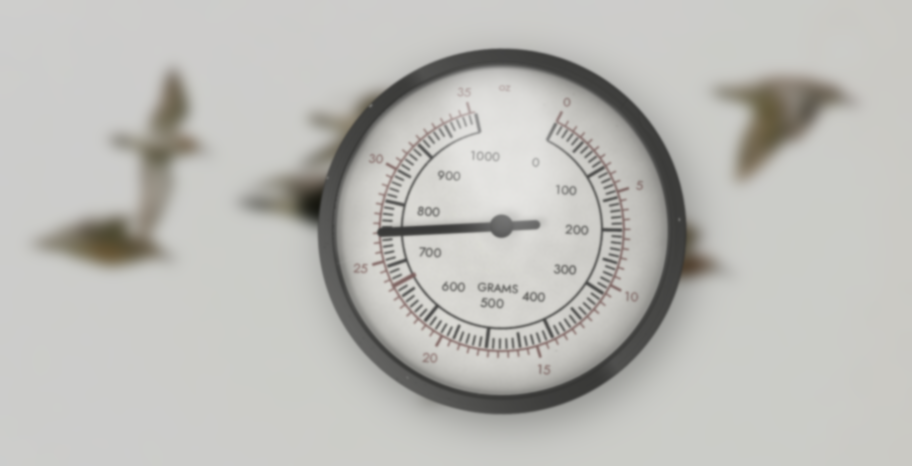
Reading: 750; g
